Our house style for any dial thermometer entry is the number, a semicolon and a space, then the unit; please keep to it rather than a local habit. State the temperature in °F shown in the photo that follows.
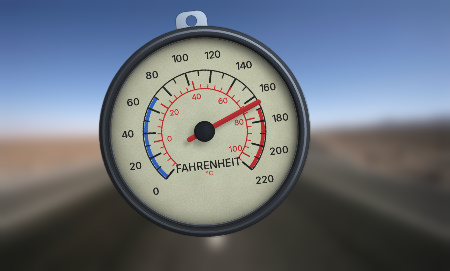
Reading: 165; °F
